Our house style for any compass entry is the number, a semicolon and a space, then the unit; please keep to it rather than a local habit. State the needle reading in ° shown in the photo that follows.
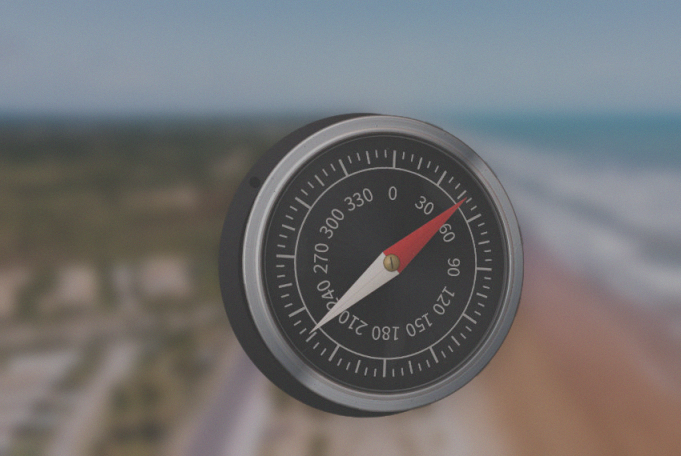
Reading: 47.5; °
